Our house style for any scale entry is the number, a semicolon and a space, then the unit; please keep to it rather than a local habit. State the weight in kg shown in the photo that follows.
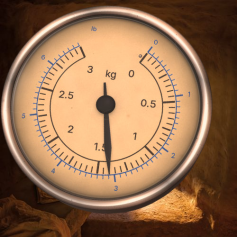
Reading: 1.4; kg
